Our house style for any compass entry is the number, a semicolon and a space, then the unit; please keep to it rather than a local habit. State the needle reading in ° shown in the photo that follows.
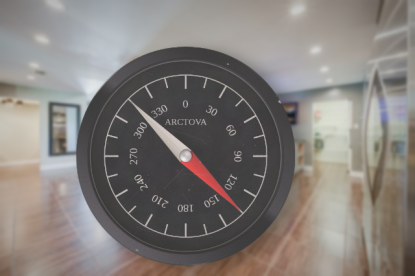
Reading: 135; °
